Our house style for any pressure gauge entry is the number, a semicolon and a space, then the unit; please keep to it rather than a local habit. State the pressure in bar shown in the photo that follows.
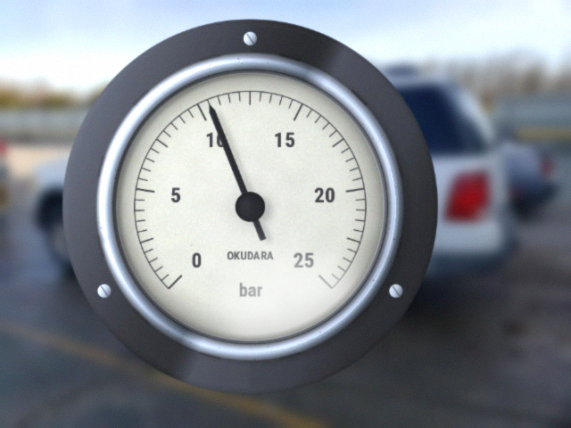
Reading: 10.5; bar
